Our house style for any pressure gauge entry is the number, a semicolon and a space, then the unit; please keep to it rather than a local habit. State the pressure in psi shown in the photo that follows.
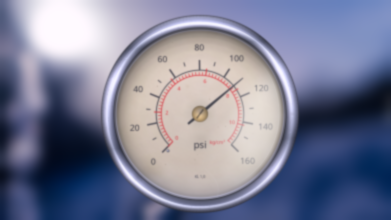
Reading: 110; psi
